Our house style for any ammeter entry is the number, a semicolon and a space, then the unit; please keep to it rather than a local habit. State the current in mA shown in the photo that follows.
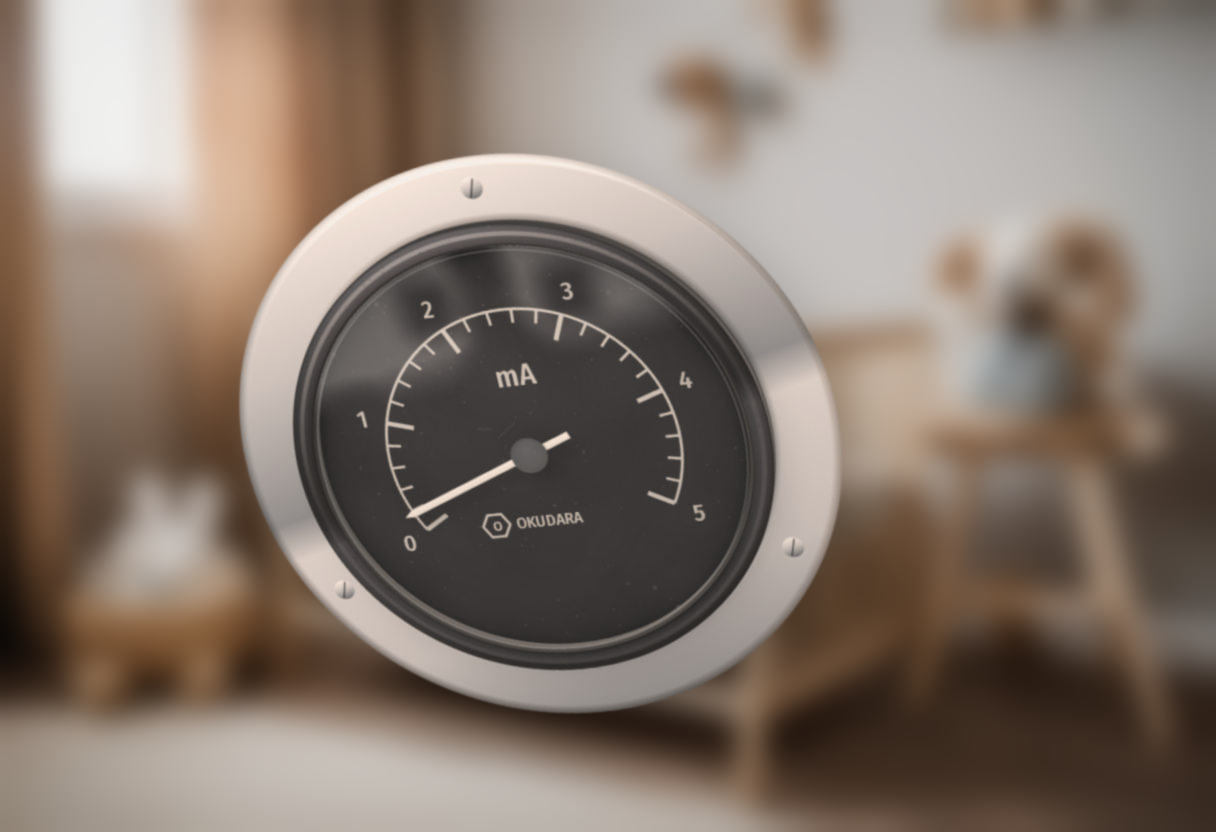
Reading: 0.2; mA
